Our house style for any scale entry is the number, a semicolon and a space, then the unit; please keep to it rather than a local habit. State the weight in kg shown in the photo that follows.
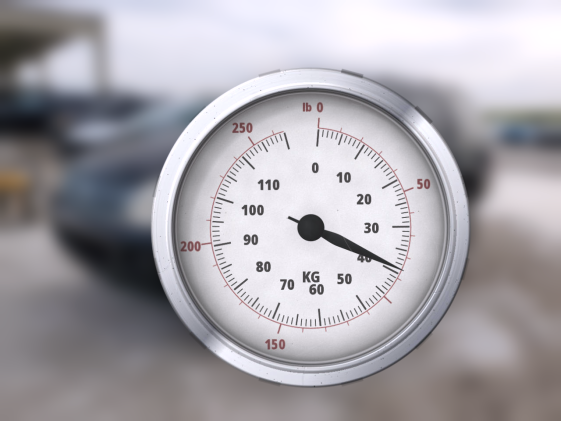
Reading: 39; kg
